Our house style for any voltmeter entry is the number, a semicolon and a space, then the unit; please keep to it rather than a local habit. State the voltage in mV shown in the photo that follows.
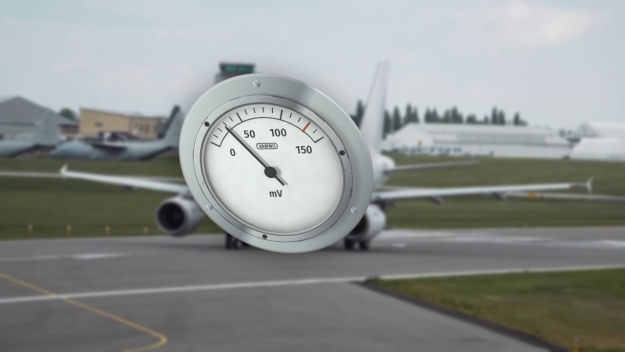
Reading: 30; mV
